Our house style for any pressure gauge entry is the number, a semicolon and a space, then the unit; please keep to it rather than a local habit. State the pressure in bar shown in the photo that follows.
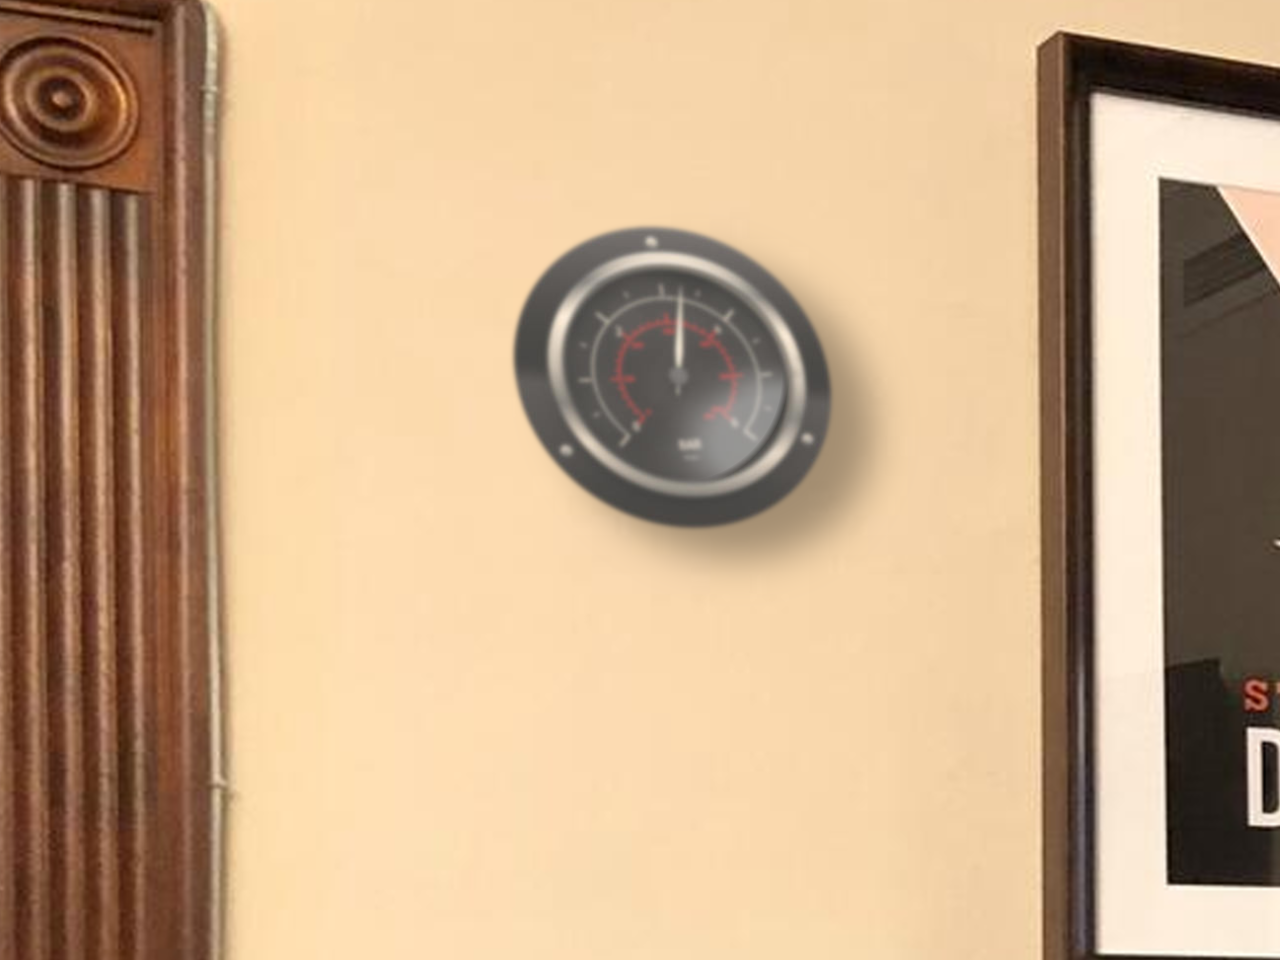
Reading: 3.25; bar
